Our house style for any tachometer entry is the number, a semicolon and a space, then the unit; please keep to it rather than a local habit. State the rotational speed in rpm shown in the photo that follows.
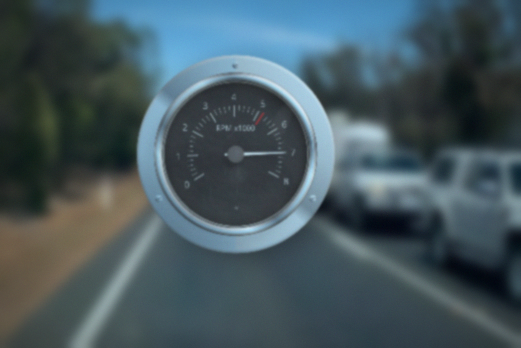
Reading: 7000; rpm
